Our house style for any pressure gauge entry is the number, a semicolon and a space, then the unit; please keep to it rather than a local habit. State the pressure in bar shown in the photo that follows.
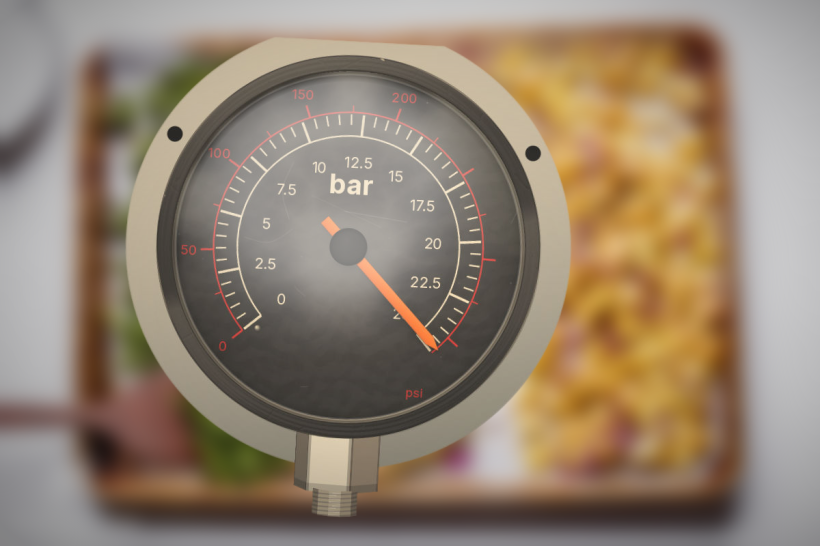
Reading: 24.75; bar
